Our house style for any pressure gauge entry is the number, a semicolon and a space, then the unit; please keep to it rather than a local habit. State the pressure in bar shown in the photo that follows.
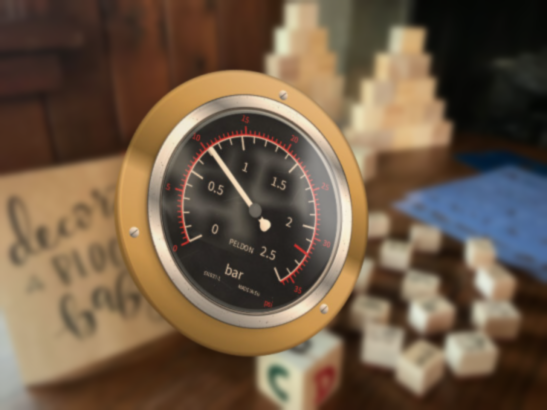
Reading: 0.7; bar
